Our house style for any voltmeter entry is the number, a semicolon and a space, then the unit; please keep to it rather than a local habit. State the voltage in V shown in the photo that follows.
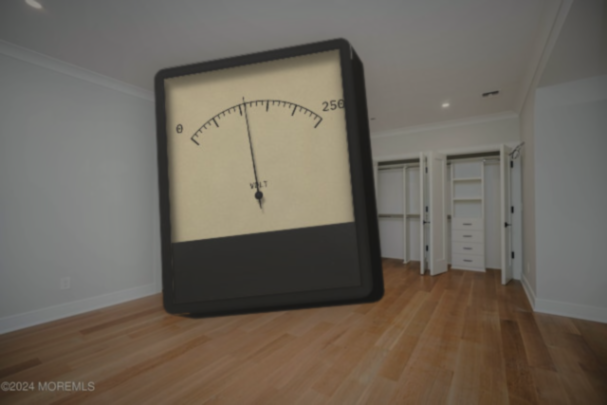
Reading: 110; V
